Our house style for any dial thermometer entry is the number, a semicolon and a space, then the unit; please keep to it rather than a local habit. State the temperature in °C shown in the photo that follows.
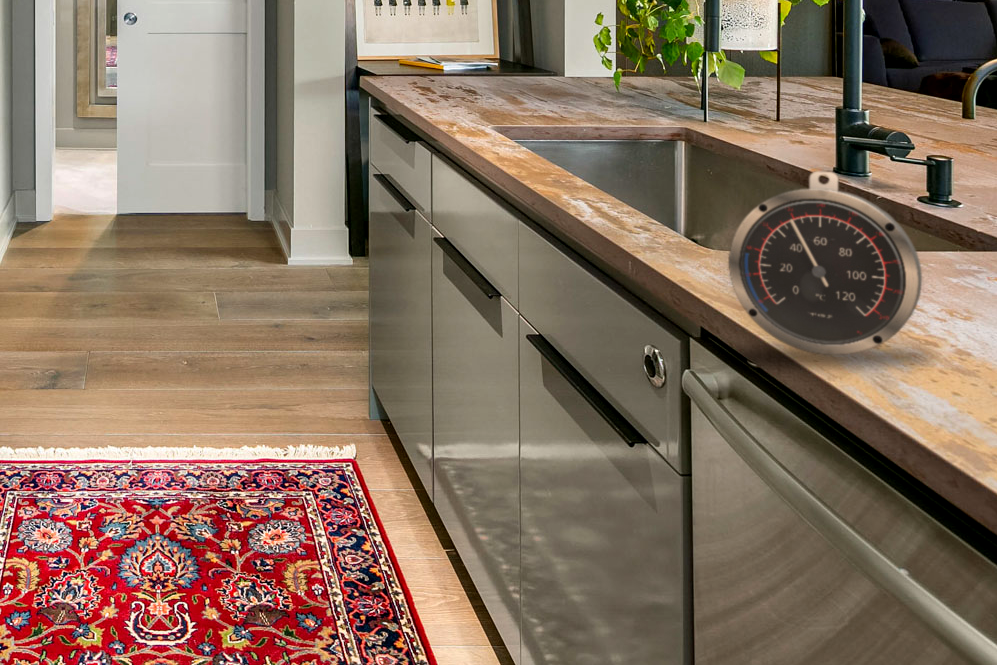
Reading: 48; °C
